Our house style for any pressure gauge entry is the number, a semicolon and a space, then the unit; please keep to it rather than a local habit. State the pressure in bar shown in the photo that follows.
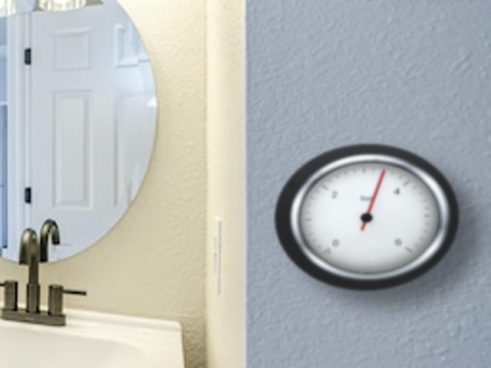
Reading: 3.4; bar
